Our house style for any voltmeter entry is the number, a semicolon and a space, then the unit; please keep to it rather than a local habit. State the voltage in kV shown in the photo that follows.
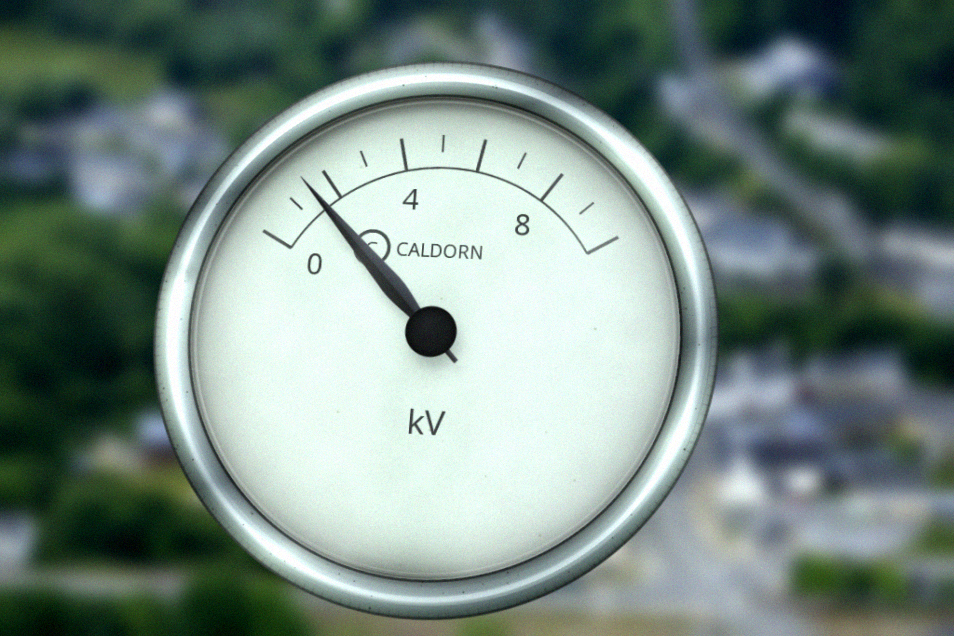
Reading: 1.5; kV
